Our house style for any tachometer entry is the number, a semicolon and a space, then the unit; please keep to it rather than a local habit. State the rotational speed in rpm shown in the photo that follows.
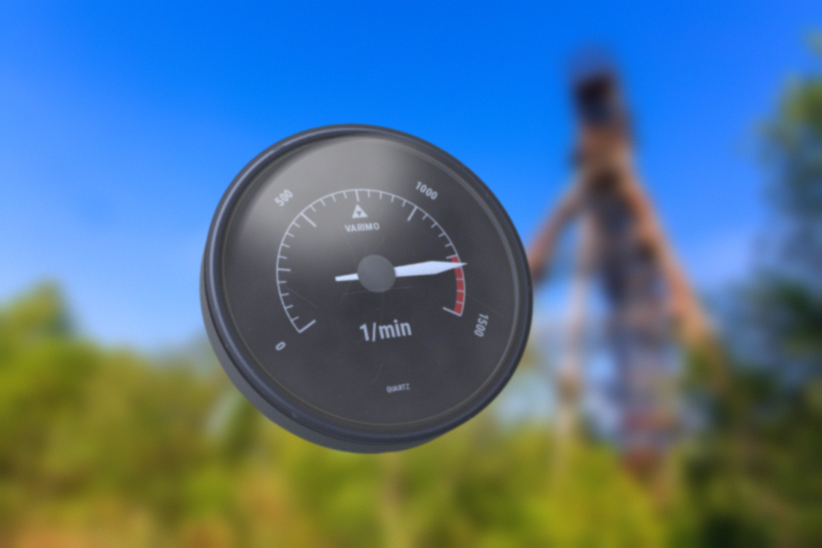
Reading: 1300; rpm
